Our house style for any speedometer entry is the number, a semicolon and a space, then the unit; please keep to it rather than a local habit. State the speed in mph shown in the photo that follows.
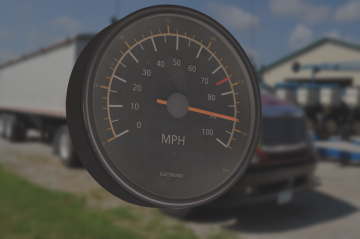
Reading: 90; mph
